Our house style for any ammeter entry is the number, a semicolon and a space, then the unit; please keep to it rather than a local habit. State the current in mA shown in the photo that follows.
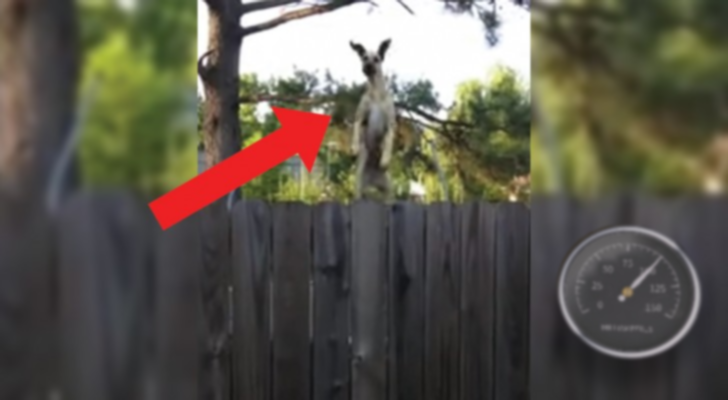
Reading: 100; mA
